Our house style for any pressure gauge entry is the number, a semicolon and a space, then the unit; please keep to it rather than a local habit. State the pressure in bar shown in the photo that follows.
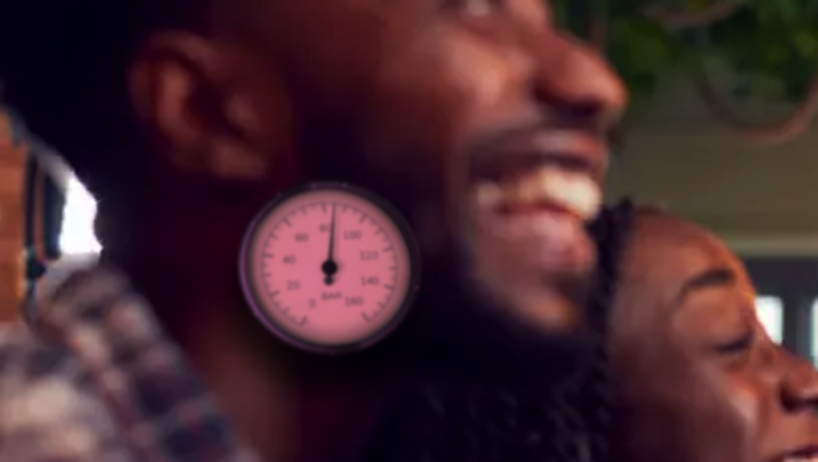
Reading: 85; bar
